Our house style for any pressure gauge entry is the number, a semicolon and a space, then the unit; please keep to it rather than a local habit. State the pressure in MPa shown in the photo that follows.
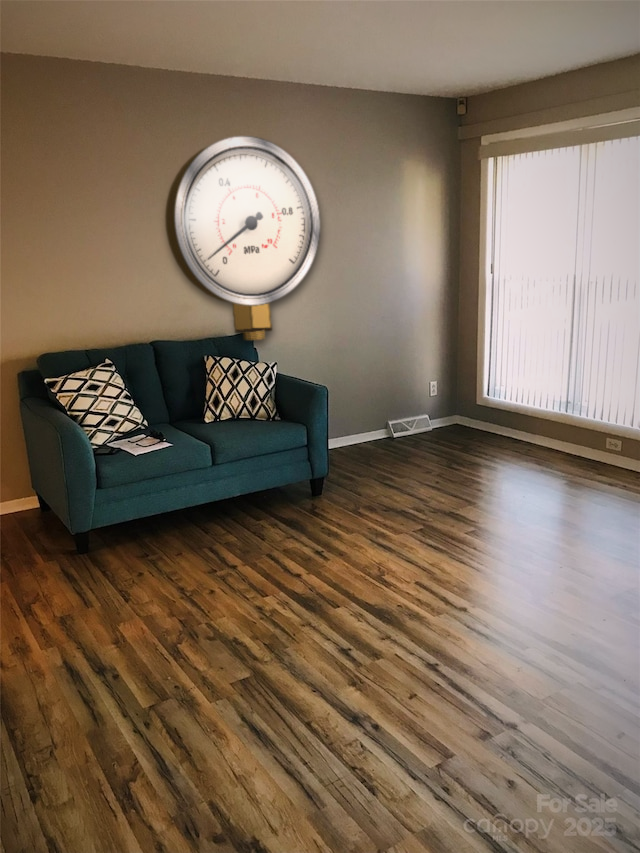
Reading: 0.06; MPa
